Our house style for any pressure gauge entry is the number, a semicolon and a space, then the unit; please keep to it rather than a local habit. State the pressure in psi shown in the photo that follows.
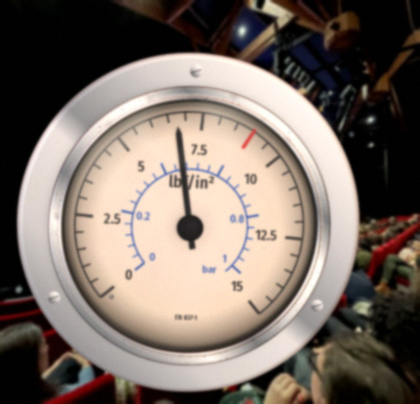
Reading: 6.75; psi
